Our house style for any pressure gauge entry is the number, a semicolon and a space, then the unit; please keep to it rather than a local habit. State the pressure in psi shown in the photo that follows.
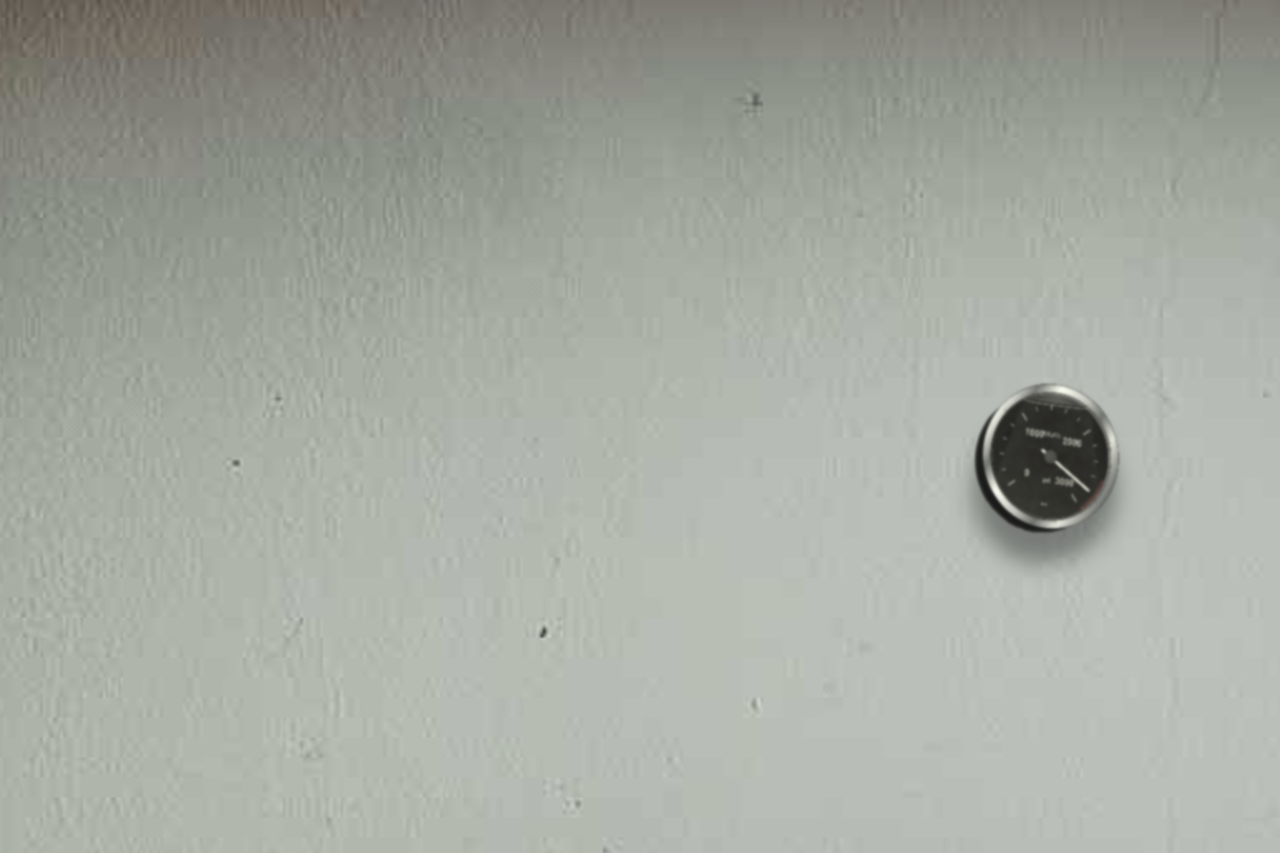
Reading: 2800; psi
